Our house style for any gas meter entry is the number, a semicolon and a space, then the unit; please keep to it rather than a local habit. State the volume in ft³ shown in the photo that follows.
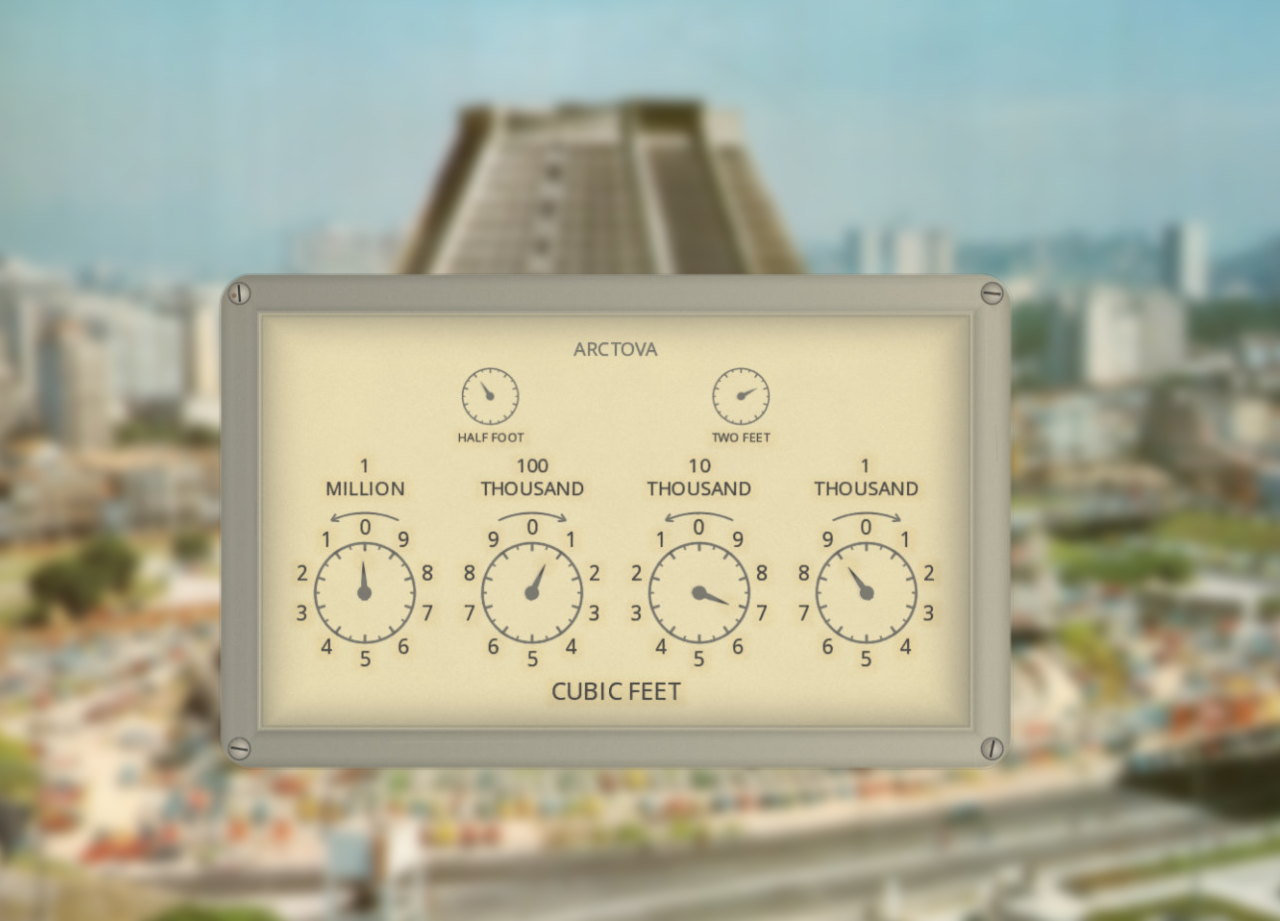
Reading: 6900; ft³
